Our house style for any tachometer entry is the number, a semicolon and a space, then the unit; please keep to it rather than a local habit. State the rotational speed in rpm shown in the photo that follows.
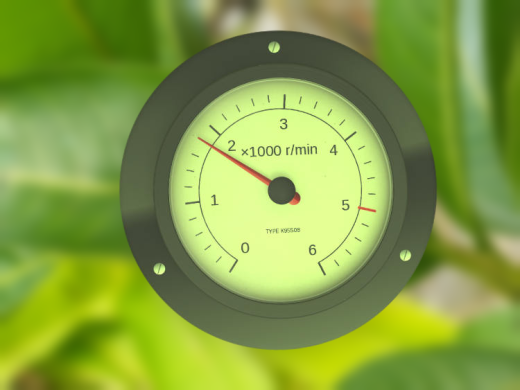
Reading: 1800; rpm
